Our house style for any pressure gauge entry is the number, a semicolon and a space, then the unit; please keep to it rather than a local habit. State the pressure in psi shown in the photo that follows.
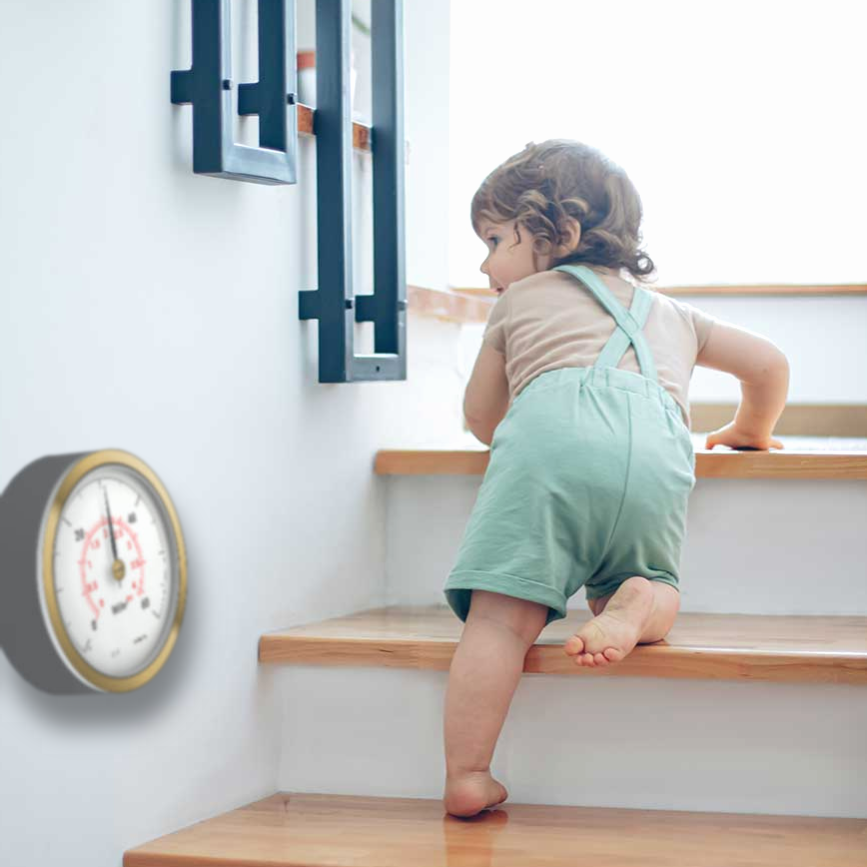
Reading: 30; psi
